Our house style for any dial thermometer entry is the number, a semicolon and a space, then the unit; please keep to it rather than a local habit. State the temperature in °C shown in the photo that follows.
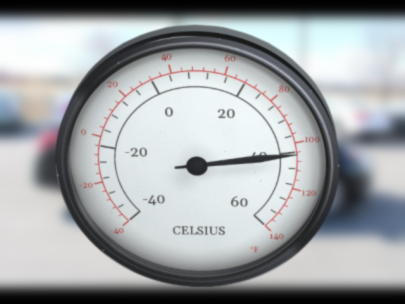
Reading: 40; °C
